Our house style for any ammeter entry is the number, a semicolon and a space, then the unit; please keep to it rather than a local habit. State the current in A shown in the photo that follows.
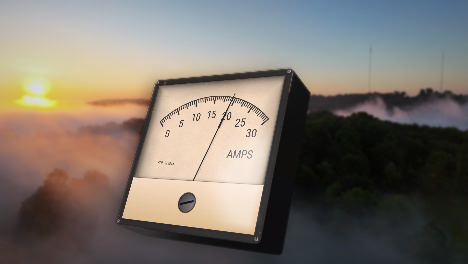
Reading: 20; A
